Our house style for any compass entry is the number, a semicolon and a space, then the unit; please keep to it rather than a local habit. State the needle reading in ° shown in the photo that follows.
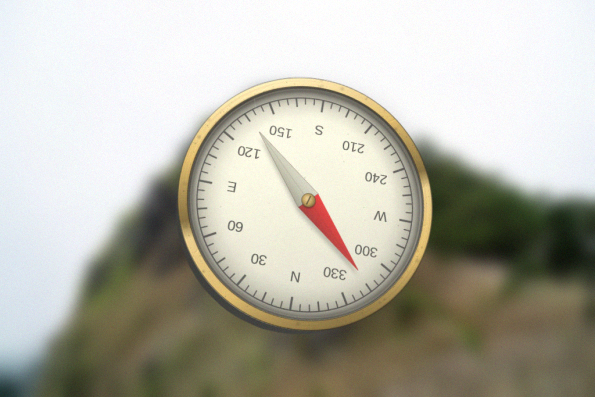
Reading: 315; °
